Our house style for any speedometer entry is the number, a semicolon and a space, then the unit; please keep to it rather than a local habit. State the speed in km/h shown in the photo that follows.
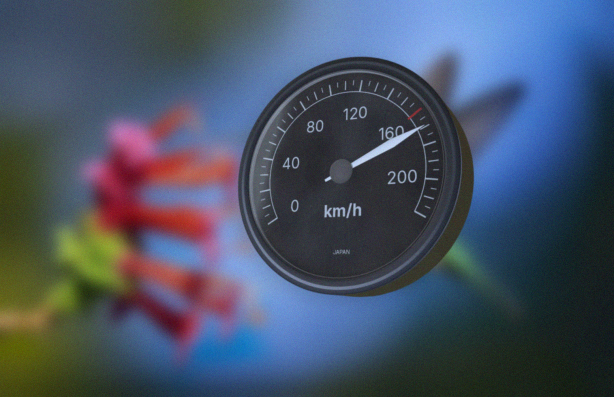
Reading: 170; km/h
